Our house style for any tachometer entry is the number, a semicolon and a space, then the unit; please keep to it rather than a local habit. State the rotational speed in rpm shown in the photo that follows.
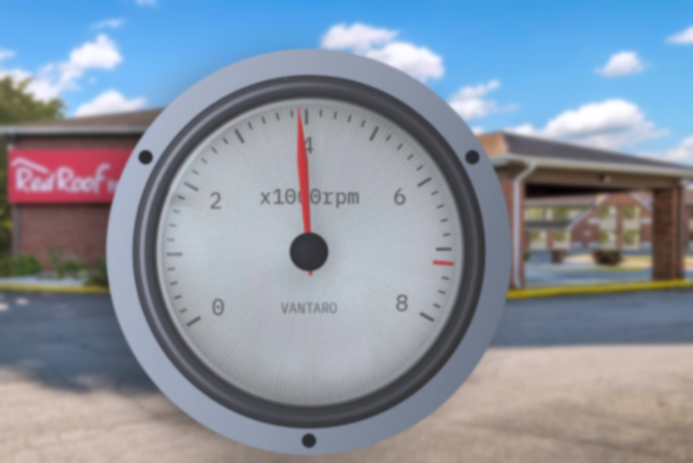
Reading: 3900; rpm
